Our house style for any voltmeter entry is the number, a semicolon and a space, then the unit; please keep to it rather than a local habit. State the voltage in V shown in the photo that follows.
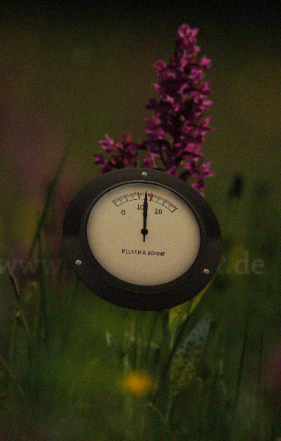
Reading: 12.5; V
